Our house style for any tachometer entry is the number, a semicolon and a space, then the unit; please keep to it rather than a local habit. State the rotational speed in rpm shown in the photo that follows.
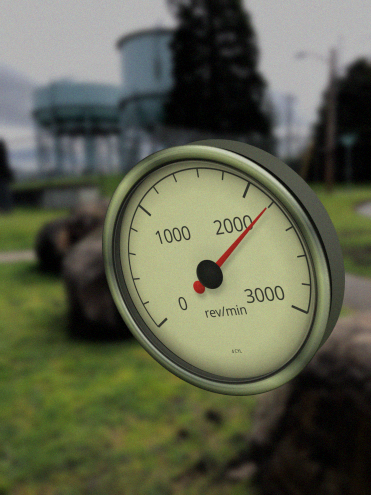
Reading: 2200; rpm
